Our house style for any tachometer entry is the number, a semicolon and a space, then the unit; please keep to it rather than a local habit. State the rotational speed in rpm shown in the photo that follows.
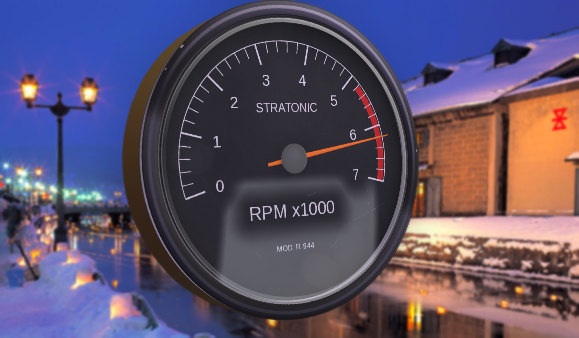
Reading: 6200; rpm
